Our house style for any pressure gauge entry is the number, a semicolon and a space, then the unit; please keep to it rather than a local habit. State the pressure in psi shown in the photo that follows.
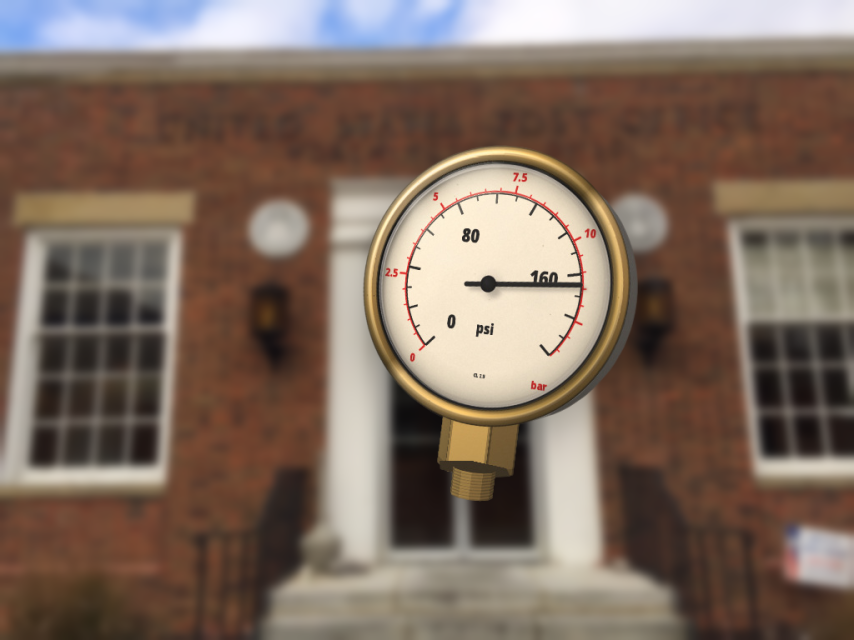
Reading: 165; psi
